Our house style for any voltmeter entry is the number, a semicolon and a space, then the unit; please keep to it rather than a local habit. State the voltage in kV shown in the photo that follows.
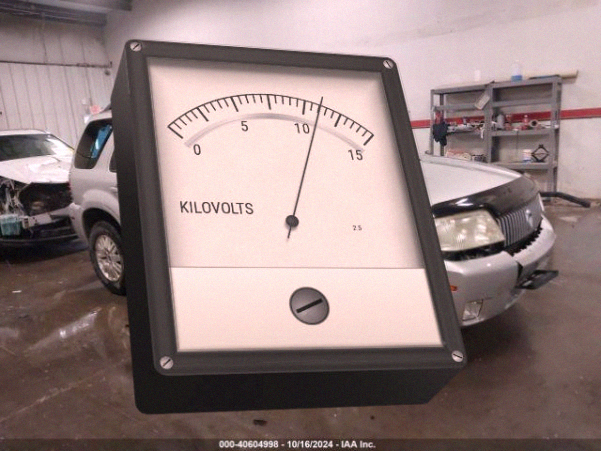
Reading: 11; kV
